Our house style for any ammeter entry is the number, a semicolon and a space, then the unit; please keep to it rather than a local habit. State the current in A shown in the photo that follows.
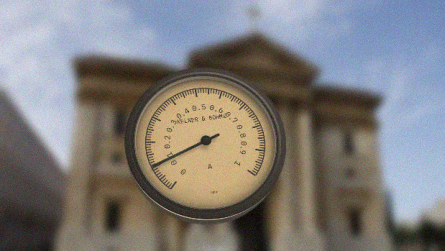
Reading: 0.1; A
